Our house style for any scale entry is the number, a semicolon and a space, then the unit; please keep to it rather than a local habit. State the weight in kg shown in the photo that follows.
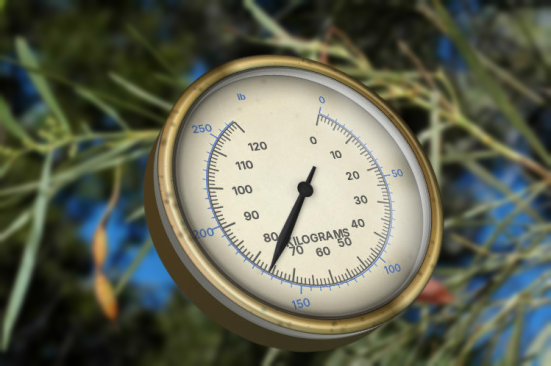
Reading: 76; kg
